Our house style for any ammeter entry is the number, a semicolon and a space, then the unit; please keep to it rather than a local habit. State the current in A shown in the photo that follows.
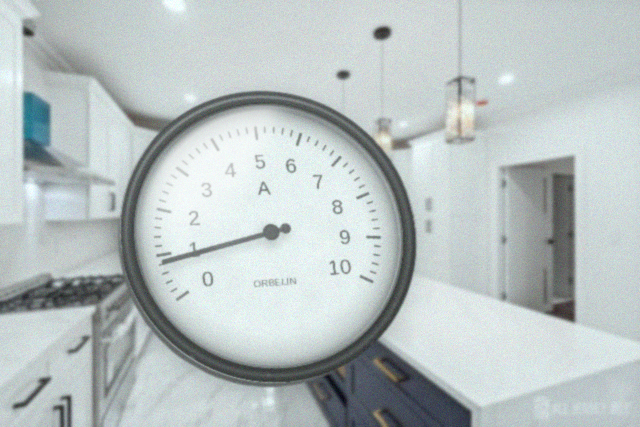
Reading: 0.8; A
